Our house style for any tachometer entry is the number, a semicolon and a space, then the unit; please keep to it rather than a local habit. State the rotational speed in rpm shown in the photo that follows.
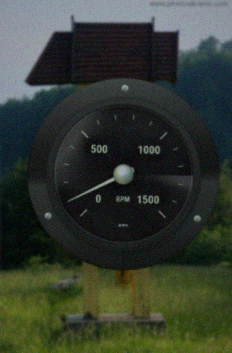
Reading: 100; rpm
